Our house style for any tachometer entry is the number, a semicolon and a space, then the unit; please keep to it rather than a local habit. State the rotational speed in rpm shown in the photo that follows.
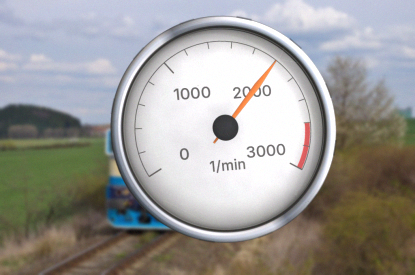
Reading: 2000; rpm
